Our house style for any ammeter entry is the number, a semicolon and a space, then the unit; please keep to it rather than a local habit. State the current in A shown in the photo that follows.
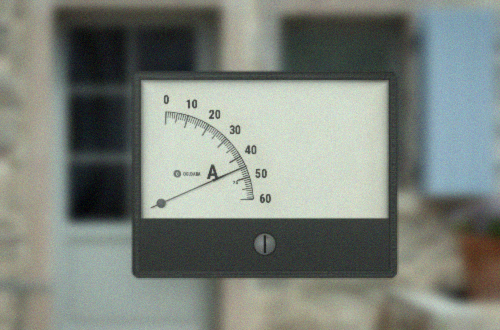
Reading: 45; A
